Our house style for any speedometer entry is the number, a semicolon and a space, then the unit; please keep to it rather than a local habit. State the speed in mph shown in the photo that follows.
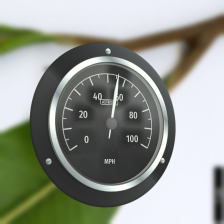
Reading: 55; mph
